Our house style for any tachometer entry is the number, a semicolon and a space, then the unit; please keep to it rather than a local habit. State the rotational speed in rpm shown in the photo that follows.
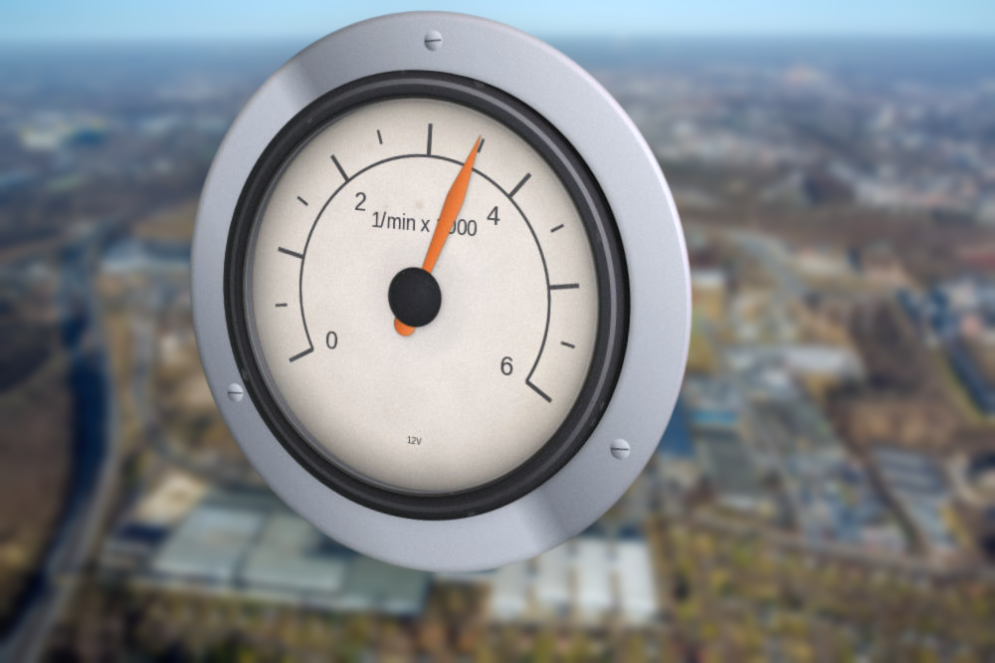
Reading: 3500; rpm
